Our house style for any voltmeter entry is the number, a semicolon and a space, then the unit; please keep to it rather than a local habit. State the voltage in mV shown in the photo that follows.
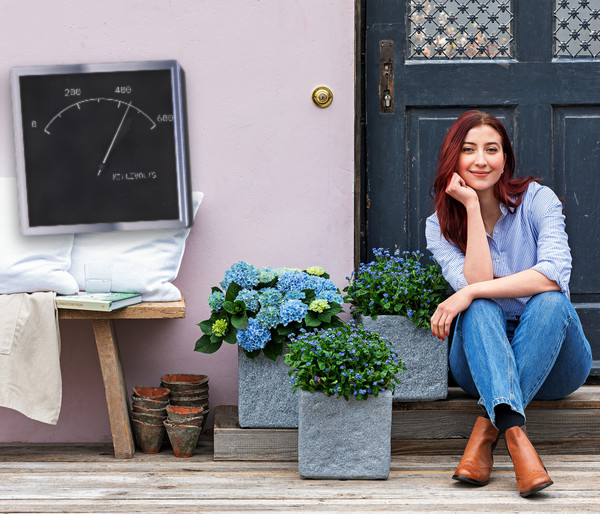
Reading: 450; mV
